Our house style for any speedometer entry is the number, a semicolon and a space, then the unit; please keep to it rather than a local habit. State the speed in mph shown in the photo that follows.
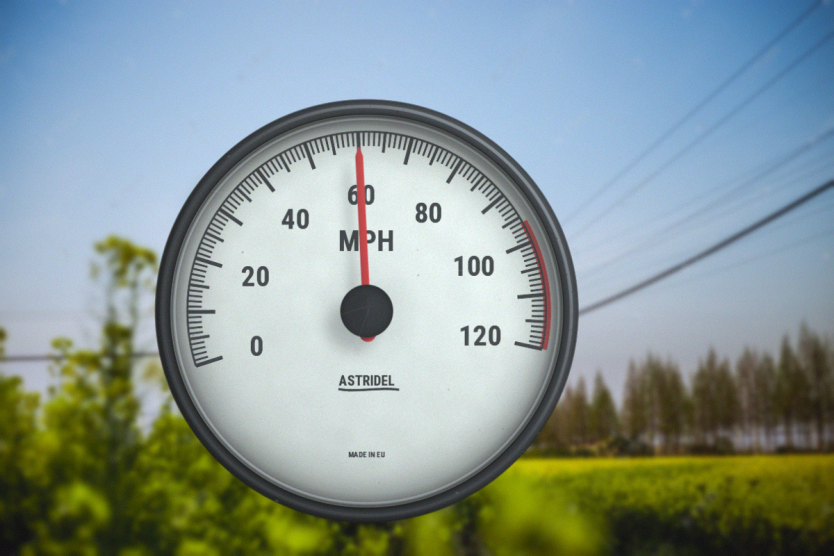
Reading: 60; mph
